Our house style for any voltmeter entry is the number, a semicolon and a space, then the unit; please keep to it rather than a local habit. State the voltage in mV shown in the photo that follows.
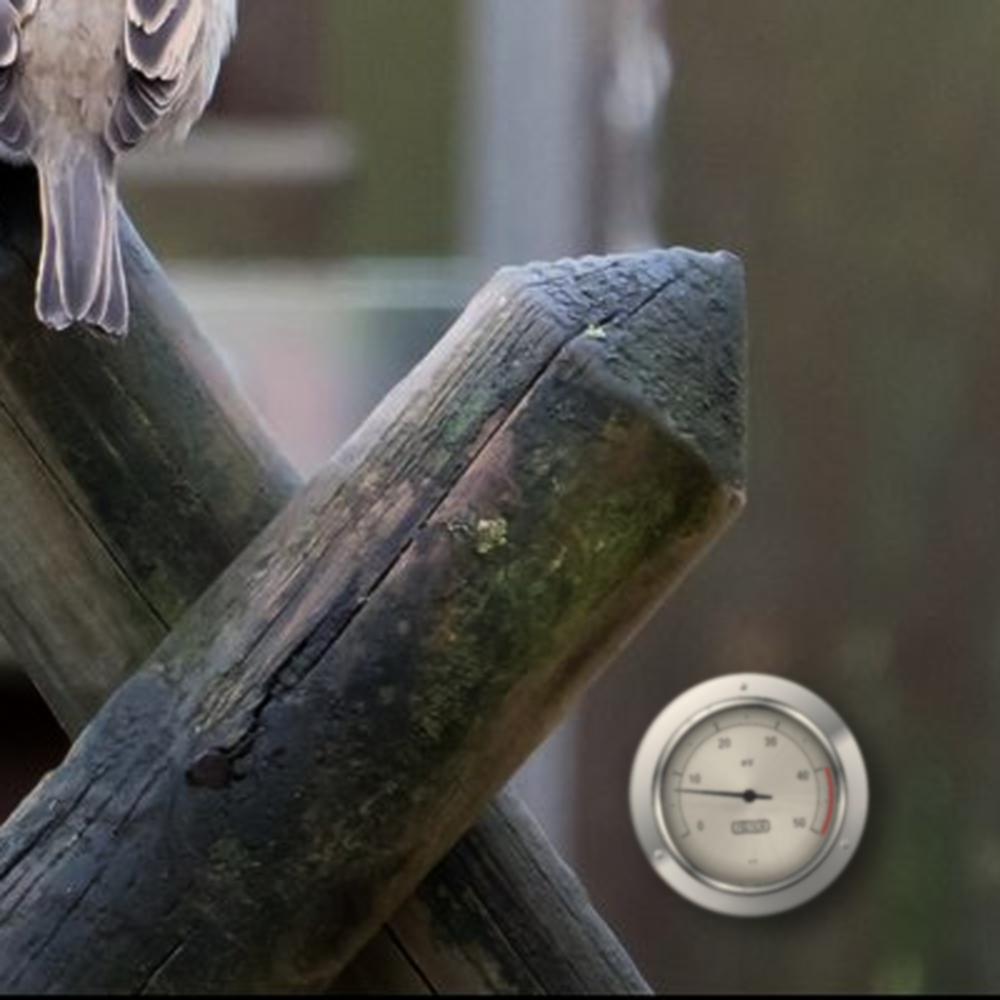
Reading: 7.5; mV
